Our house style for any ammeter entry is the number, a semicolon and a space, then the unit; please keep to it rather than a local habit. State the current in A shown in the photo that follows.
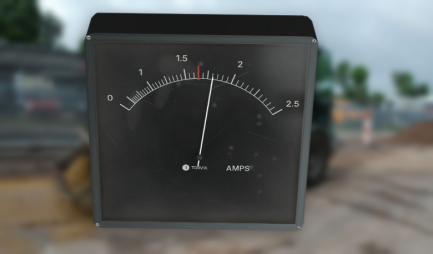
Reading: 1.8; A
